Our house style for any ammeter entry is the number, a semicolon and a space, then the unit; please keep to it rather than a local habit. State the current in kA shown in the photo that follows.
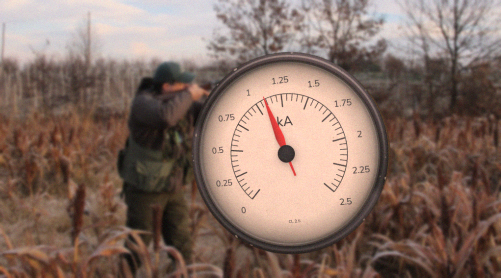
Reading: 1.1; kA
